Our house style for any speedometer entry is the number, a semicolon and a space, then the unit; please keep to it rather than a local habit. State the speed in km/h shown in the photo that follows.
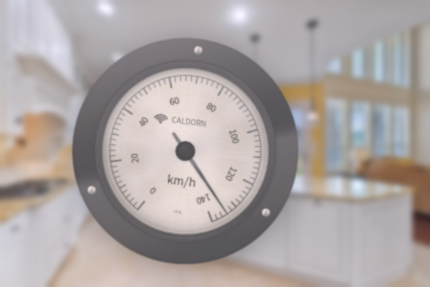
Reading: 134; km/h
